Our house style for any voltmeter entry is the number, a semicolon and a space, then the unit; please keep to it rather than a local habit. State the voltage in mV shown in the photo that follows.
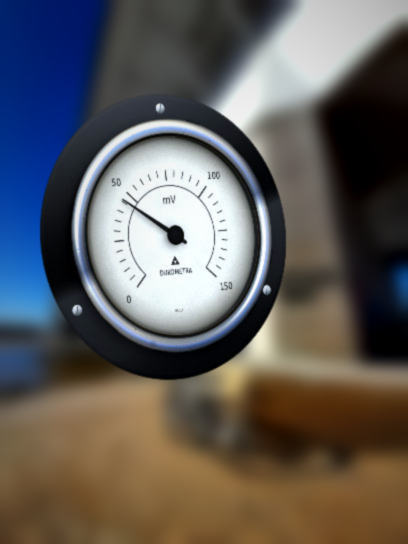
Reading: 45; mV
